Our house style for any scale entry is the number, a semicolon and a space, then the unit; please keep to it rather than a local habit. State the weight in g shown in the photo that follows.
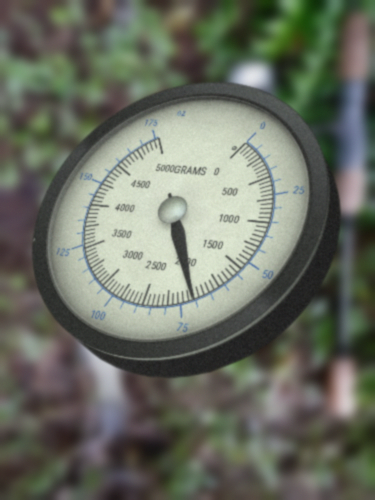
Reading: 2000; g
